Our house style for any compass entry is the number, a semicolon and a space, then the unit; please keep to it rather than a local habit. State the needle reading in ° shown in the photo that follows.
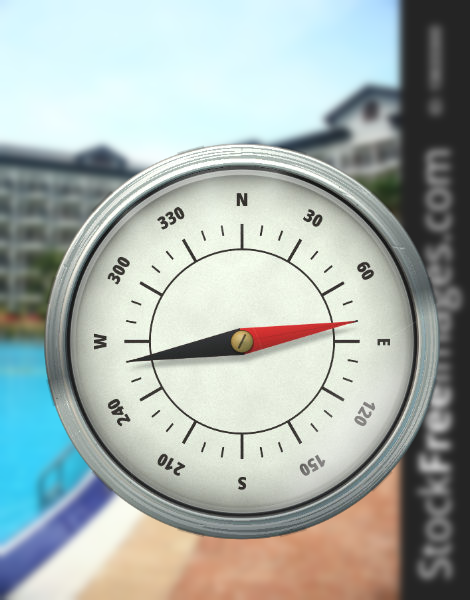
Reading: 80; °
